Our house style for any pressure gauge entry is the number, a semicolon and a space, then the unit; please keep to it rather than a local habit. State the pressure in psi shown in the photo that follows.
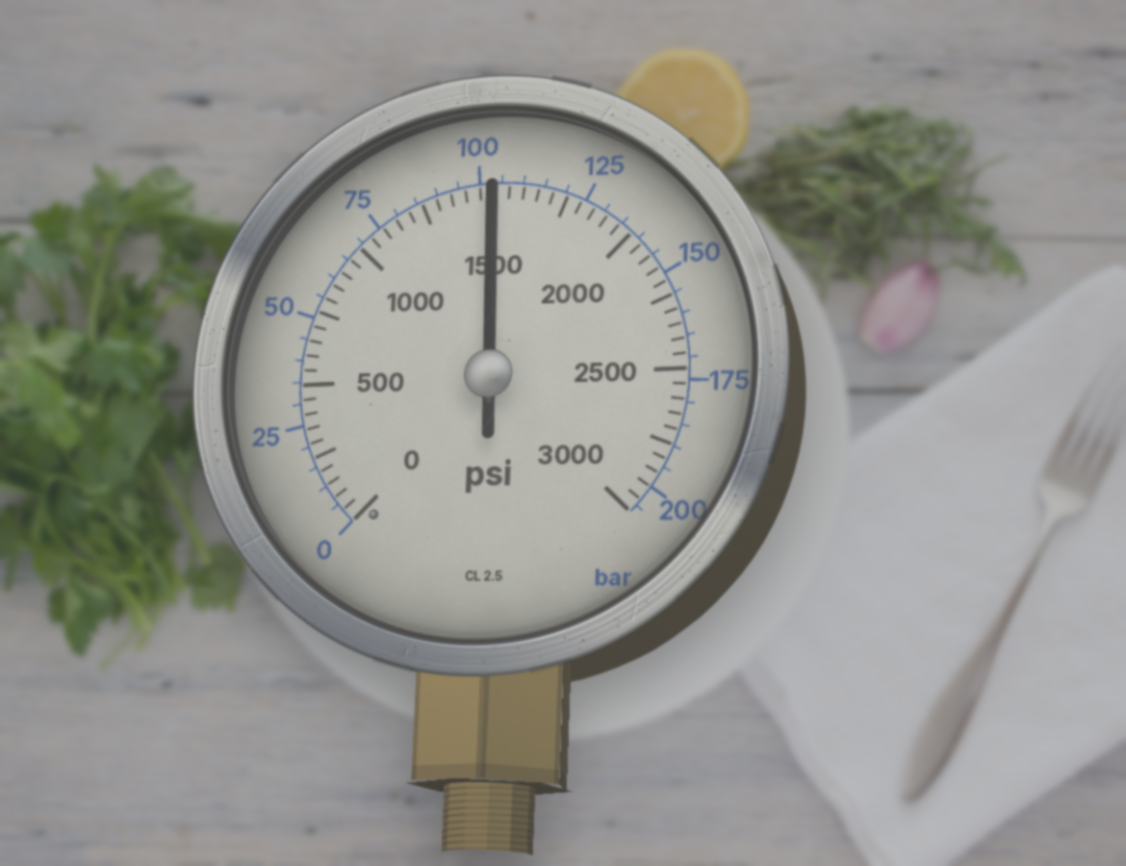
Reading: 1500; psi
